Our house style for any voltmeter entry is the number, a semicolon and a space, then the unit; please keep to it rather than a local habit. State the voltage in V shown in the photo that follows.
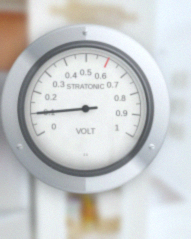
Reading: 0.1; V
